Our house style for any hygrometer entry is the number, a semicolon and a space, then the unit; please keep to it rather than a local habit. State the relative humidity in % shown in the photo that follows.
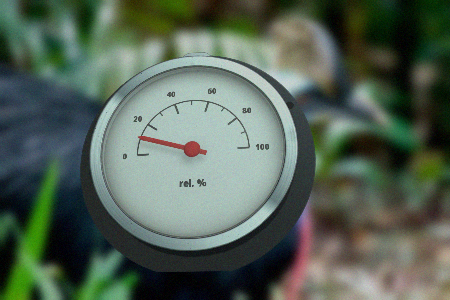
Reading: 10; %
